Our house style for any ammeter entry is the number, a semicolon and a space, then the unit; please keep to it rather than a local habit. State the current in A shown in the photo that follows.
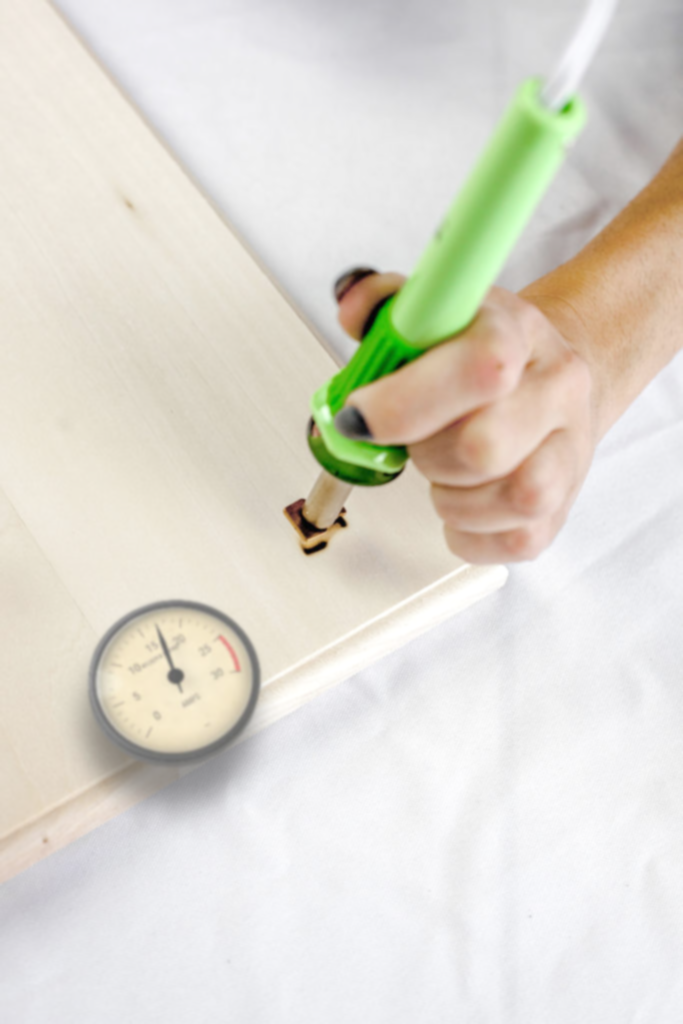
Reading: 17; A
